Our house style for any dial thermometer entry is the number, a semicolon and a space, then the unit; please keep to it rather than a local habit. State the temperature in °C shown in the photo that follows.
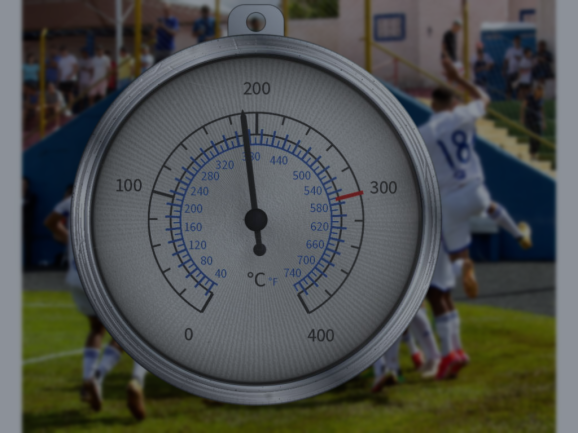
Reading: 190; °C
